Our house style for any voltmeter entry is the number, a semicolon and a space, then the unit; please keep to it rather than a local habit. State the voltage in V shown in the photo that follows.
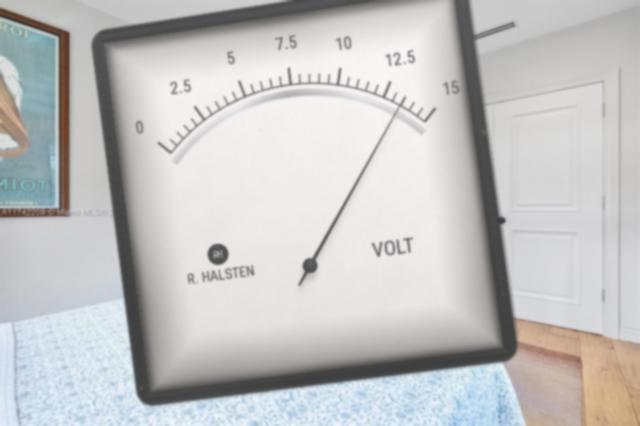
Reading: 13.5; V
